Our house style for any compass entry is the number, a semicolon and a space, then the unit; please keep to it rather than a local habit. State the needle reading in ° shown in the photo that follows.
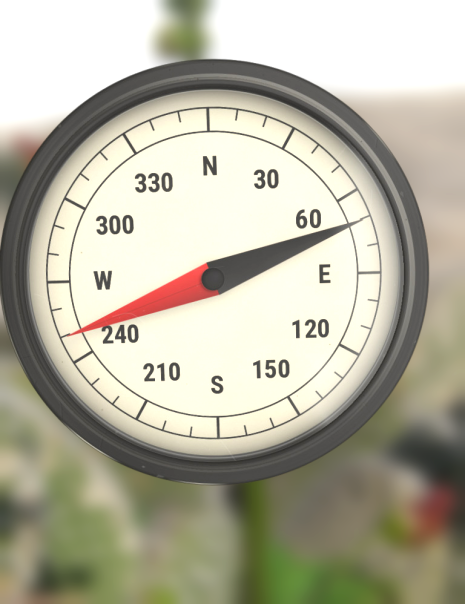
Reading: 250; °
